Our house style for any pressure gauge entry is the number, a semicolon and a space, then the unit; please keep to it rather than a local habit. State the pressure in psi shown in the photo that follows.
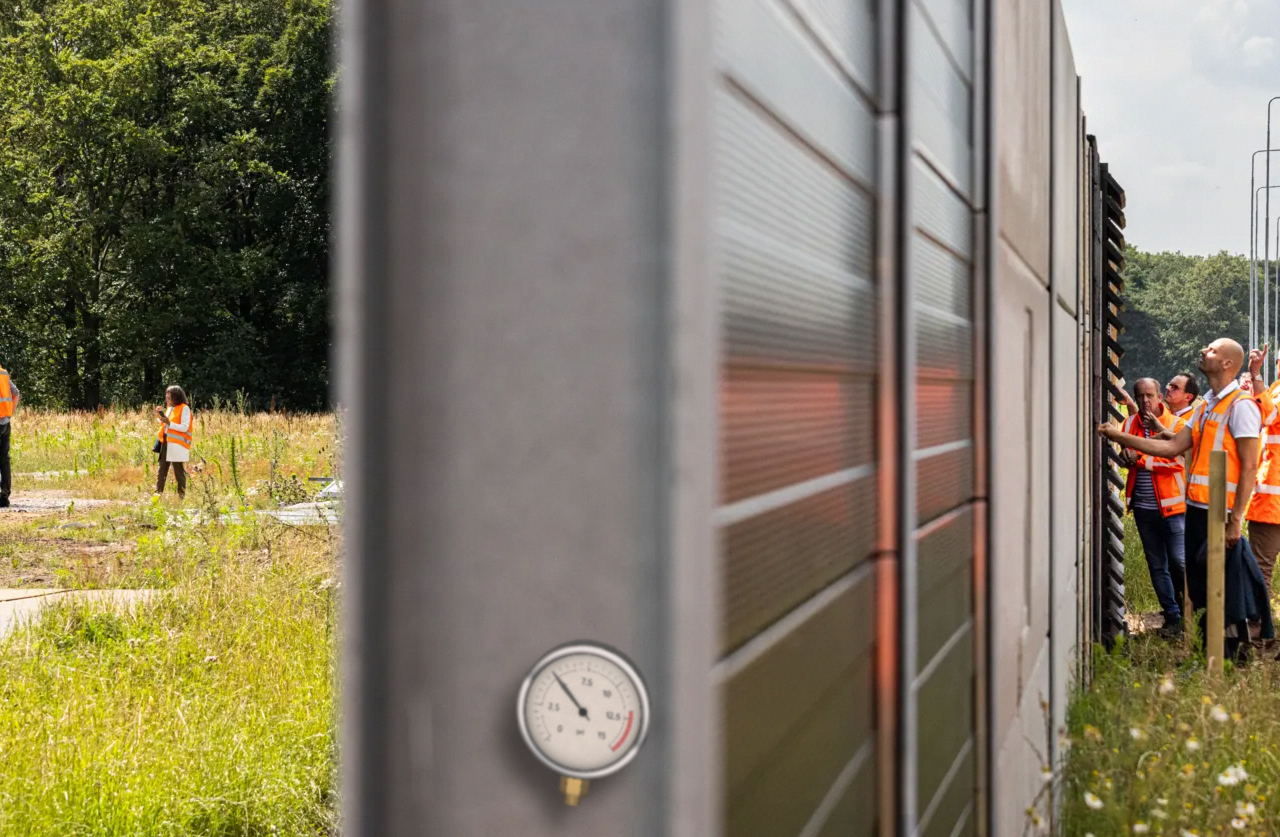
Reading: 5; psi
